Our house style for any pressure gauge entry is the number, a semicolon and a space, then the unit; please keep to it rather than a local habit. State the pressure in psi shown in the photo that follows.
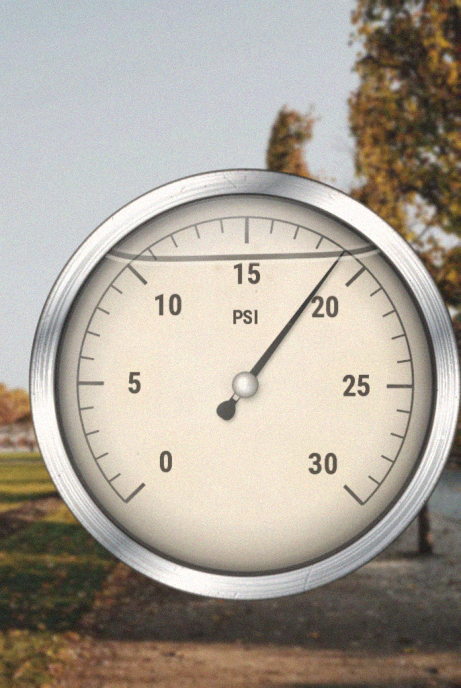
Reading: 19; psi
